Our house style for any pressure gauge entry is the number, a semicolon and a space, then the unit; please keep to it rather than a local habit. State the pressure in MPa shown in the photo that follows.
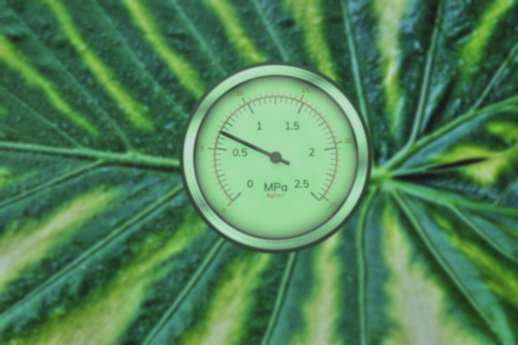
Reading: 0.65; MPa
